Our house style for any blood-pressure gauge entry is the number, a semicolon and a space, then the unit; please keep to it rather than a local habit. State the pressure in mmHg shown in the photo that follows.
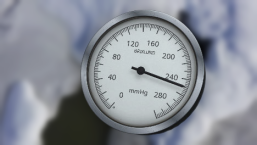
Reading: 250; mmHg
